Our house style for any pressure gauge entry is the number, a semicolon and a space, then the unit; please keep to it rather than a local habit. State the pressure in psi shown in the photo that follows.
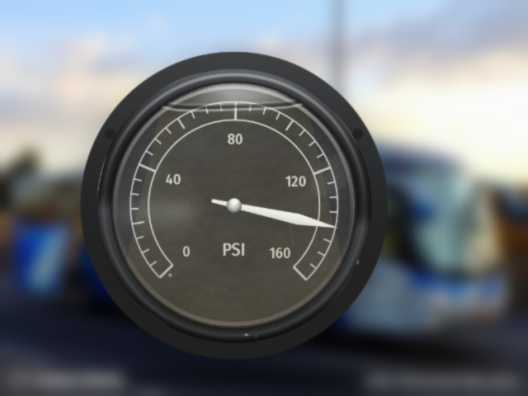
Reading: 140; psi
